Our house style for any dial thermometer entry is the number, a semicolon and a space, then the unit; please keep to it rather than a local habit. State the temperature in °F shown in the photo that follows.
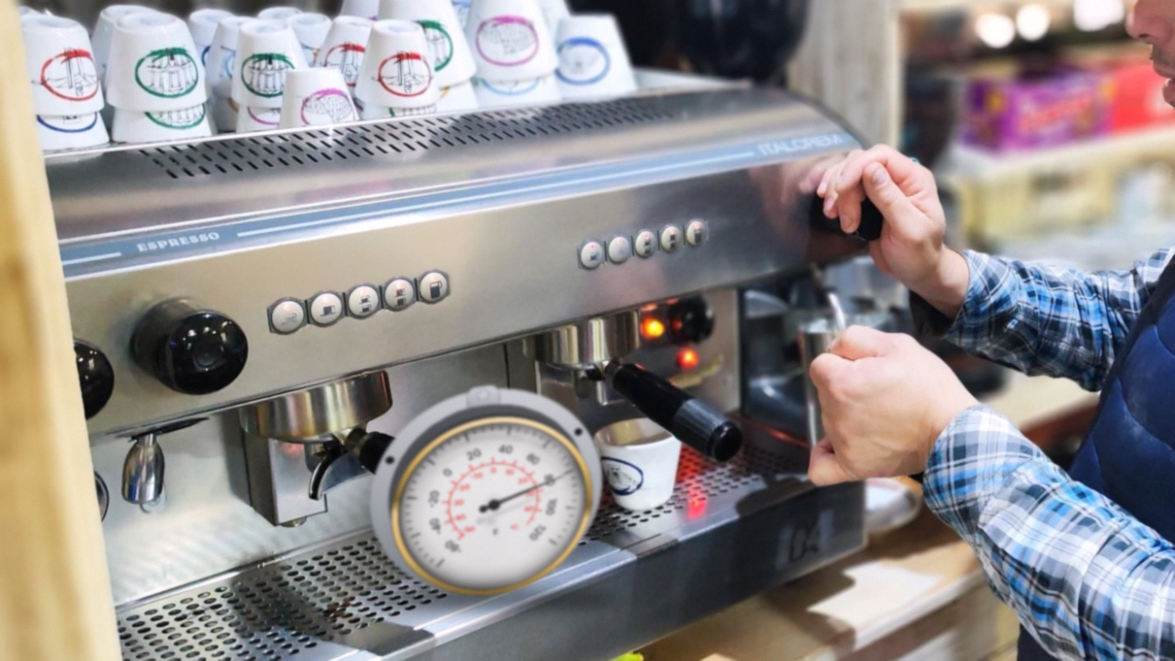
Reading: 80; °F
